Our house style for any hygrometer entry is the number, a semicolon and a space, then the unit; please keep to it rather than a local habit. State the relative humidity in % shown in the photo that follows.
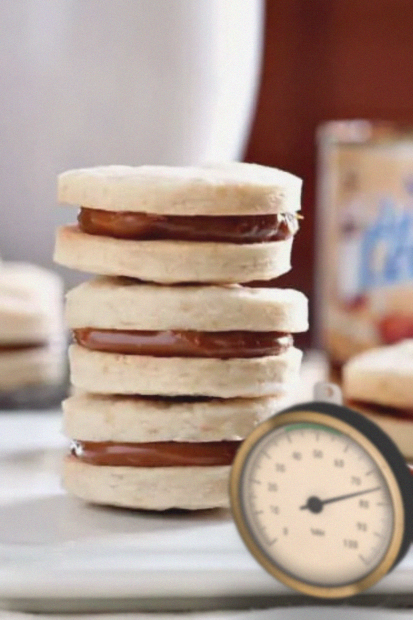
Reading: 75; %
